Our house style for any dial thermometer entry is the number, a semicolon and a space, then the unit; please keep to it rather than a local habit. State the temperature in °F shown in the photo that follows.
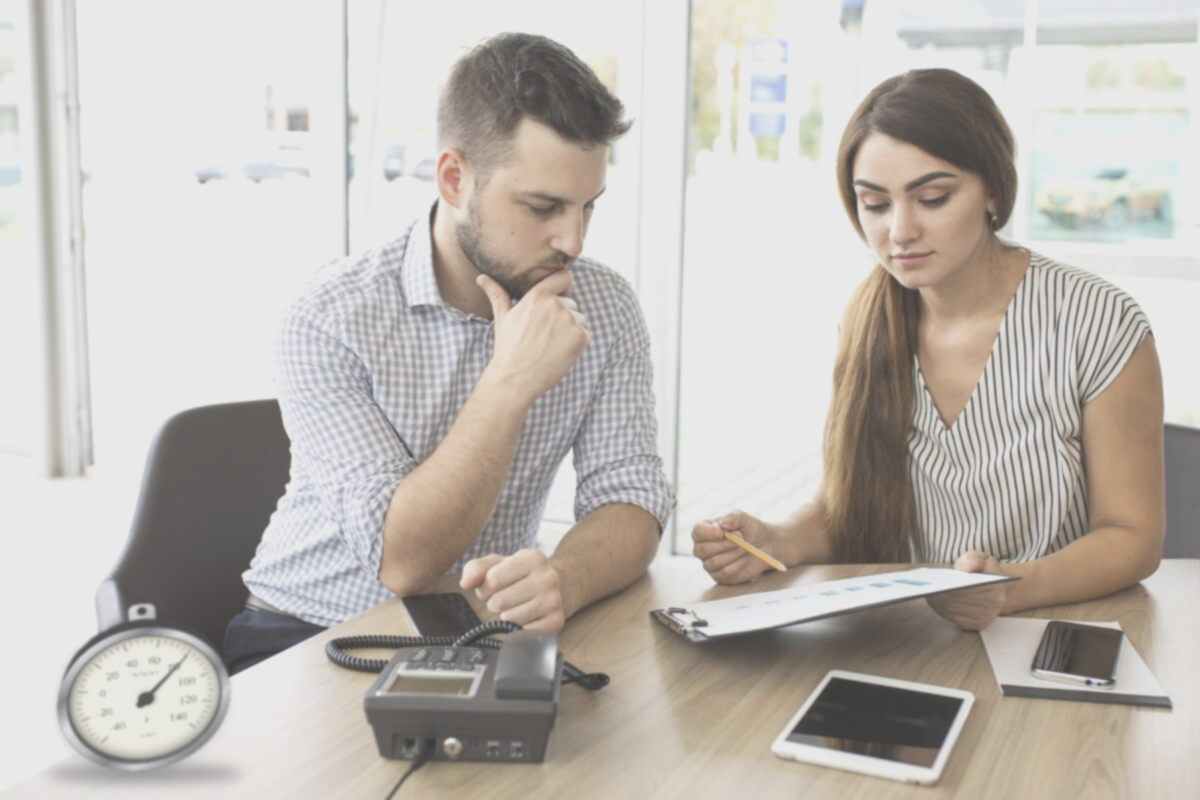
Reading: 80; °F
